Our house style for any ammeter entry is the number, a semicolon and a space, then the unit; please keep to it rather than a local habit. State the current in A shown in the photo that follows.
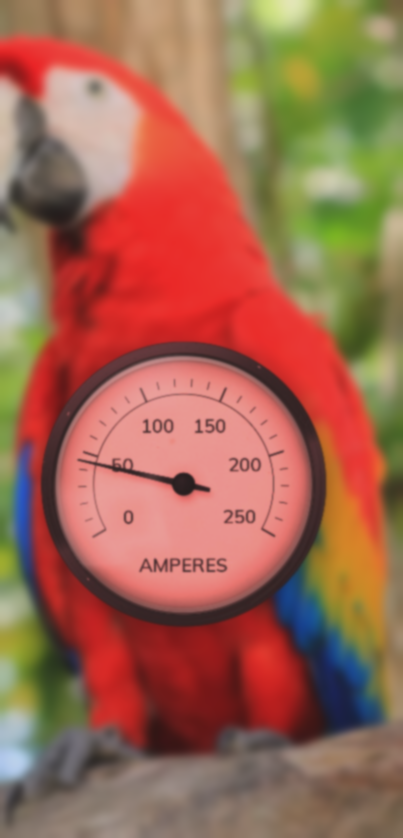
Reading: 45; A
